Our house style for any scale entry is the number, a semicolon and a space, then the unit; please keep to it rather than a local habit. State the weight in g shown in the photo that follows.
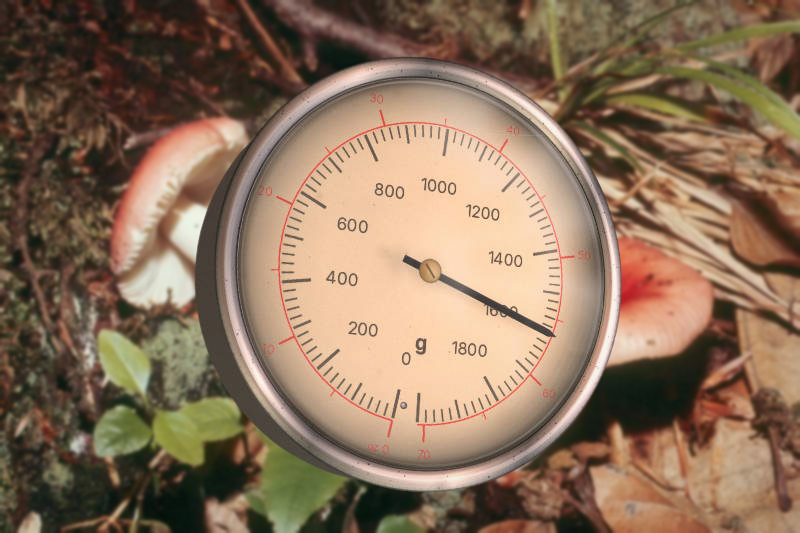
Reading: 1600; g
